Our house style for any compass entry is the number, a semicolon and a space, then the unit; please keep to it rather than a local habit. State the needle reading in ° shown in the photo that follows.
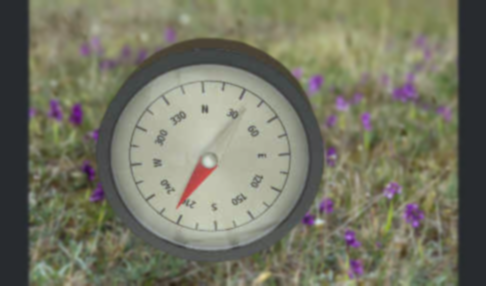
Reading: 217.5; °
